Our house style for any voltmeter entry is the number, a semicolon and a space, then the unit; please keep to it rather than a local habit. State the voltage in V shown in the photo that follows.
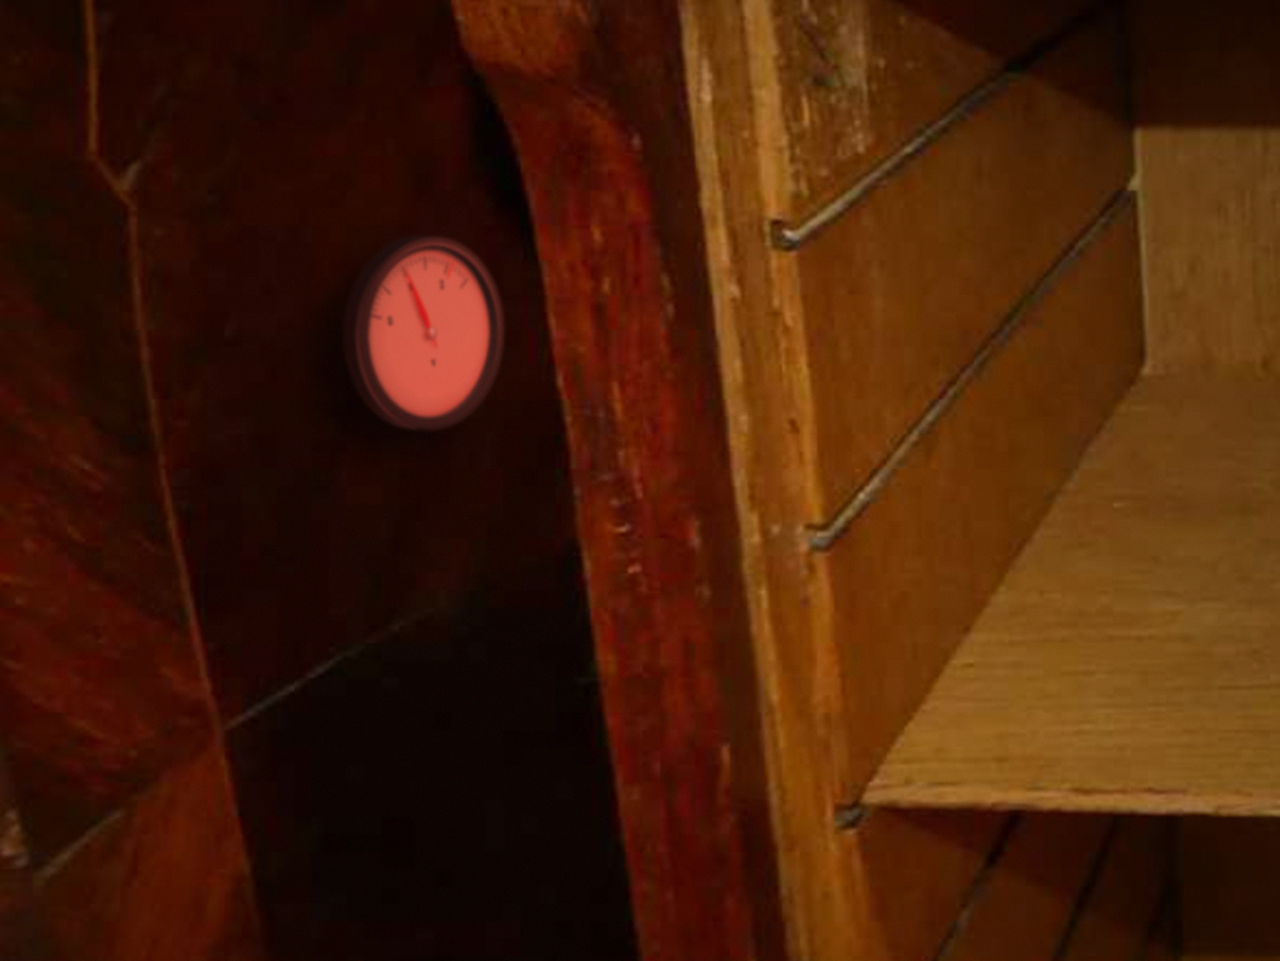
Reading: 1; V
